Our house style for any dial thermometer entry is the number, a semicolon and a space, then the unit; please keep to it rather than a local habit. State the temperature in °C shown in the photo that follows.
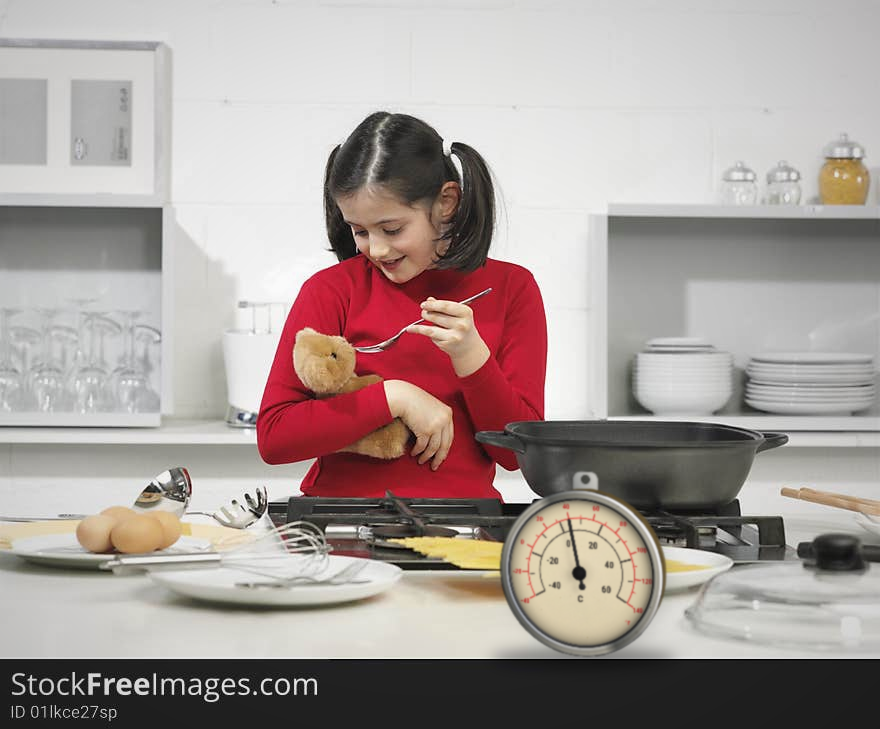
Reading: 5; °C
